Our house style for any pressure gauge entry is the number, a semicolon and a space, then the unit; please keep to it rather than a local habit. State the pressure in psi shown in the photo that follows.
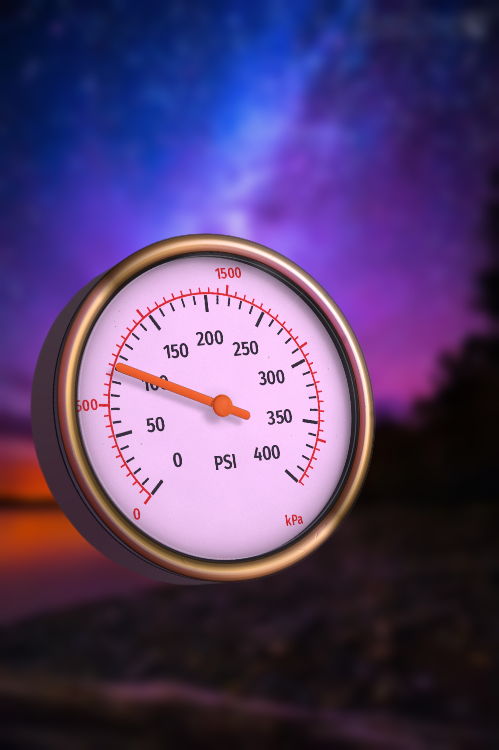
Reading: 100; psi
